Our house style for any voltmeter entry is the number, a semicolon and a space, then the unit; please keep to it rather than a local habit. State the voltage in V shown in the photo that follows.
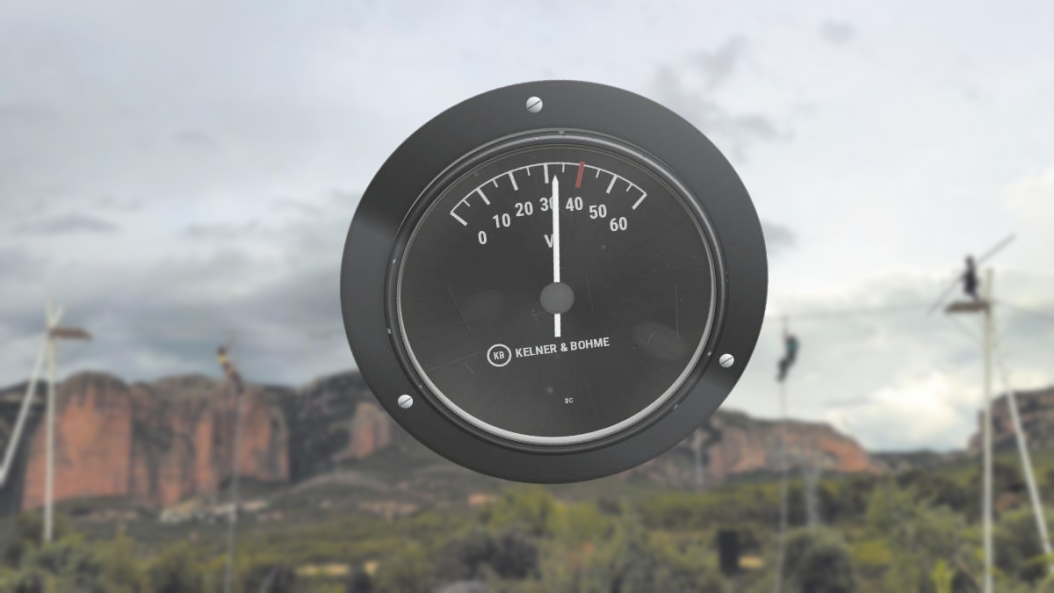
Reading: 32.5; V
